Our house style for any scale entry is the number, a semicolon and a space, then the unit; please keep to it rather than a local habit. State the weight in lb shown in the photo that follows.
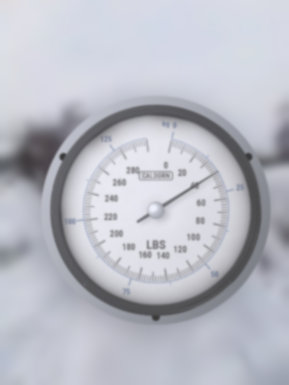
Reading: 40; lb
